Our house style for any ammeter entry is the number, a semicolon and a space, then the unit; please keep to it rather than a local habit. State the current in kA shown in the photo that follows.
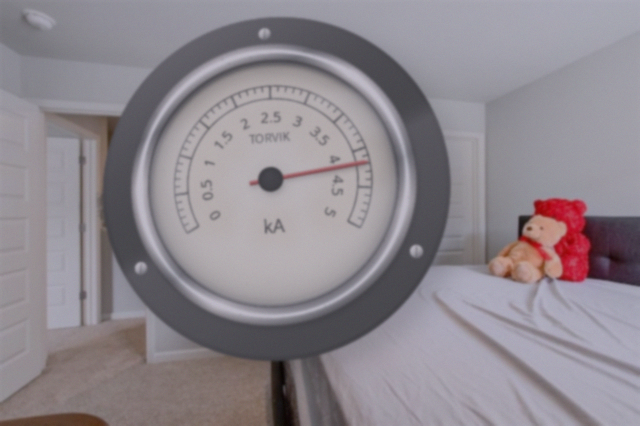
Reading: 4.2; kA
